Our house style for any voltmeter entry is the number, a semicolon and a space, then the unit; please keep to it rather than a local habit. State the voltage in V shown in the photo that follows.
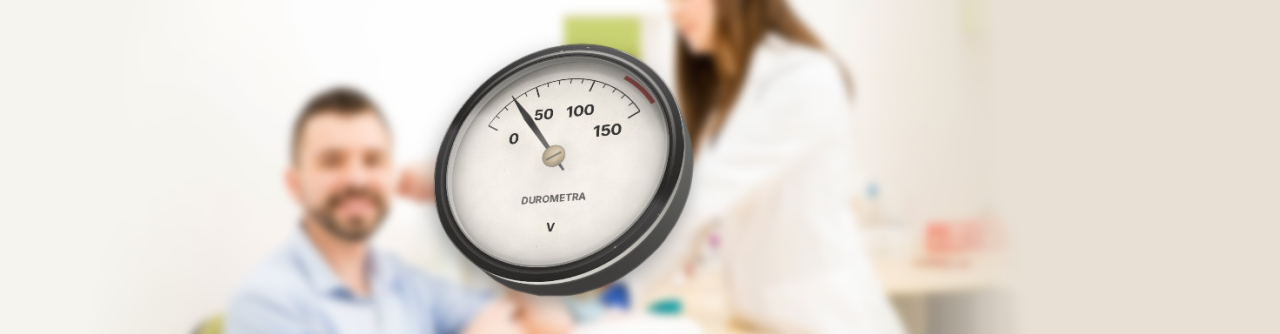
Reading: 30; V
